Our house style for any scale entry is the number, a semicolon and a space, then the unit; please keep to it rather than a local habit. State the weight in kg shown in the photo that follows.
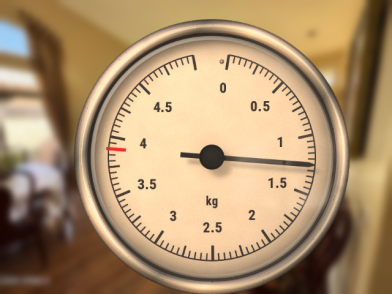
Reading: 1.25; kg
